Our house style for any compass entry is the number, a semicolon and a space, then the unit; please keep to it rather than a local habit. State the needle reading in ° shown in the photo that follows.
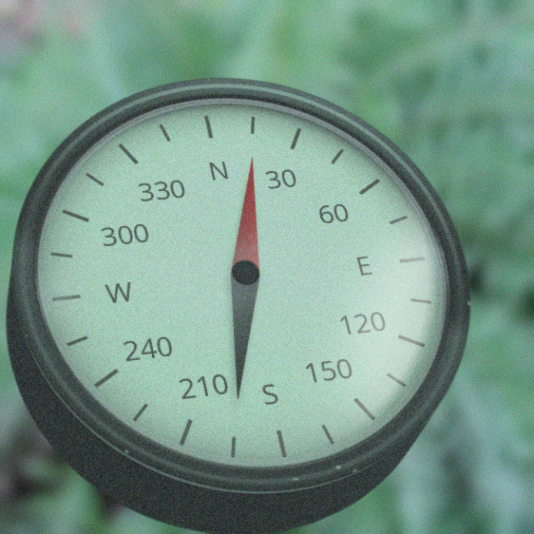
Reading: 15; °
